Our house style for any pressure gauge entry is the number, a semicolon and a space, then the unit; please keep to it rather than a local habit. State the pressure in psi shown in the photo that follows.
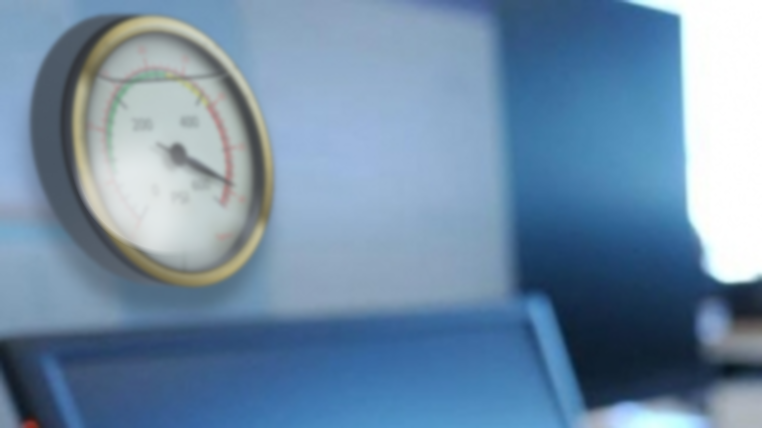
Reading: 560; psi
